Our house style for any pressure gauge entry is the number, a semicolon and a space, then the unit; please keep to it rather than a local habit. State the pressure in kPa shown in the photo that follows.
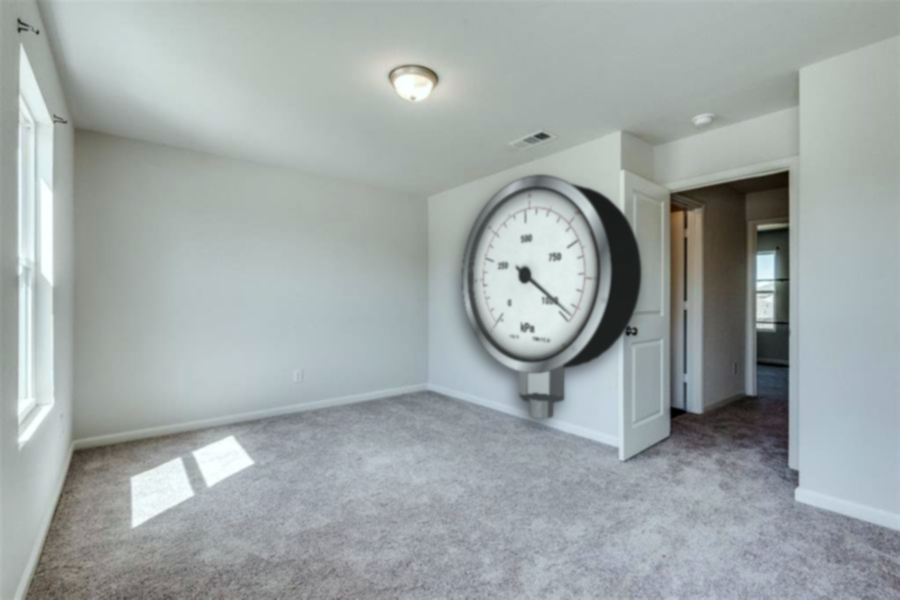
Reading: 975; kPa
